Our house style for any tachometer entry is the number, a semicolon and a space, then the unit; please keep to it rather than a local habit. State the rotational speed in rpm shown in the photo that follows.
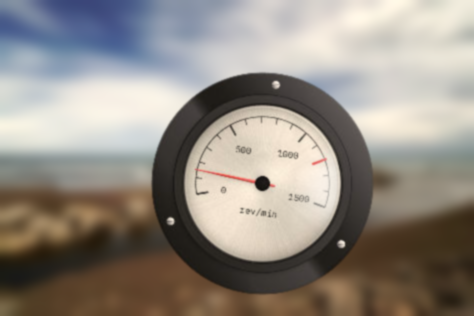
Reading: 150; rpm
